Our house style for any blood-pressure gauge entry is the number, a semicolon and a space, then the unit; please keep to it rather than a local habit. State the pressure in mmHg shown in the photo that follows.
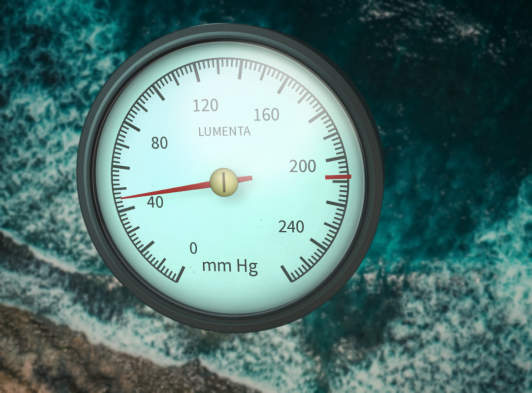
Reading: 46; mmHg
